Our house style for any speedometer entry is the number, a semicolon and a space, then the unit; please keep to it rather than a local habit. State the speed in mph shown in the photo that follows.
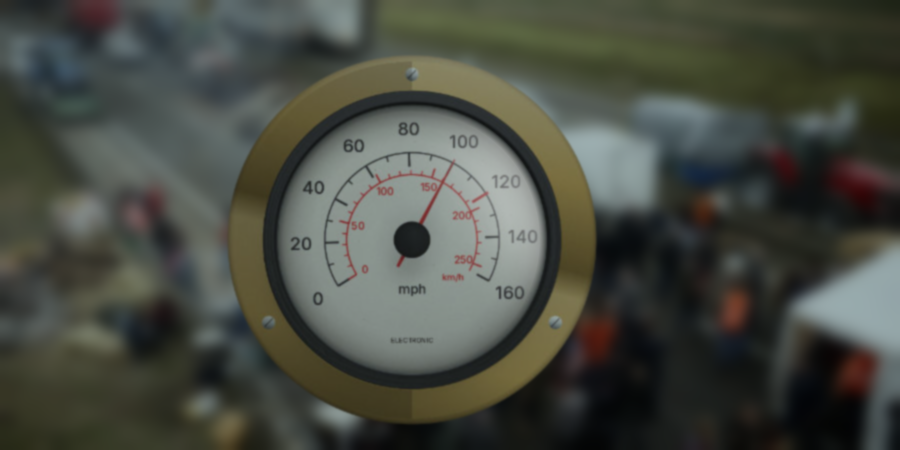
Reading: 100; mph
